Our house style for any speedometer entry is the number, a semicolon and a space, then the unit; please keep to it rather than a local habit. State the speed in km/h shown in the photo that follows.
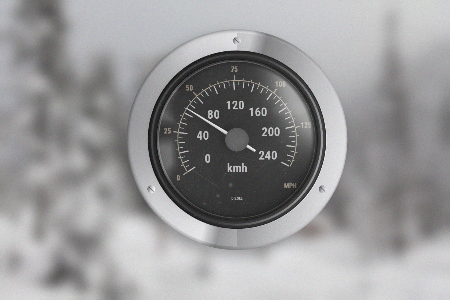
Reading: 65; km/h
